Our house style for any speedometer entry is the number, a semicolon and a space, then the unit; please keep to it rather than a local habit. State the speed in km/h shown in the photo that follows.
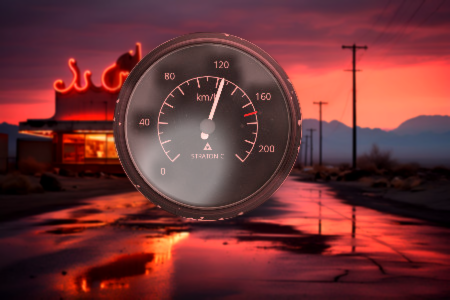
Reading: 125; km/h
